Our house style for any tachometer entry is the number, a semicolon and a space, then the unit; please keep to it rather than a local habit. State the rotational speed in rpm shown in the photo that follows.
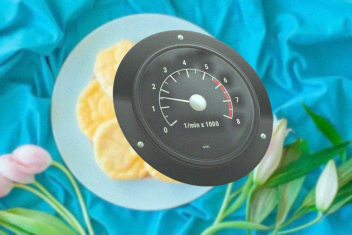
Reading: 1500; rpm
